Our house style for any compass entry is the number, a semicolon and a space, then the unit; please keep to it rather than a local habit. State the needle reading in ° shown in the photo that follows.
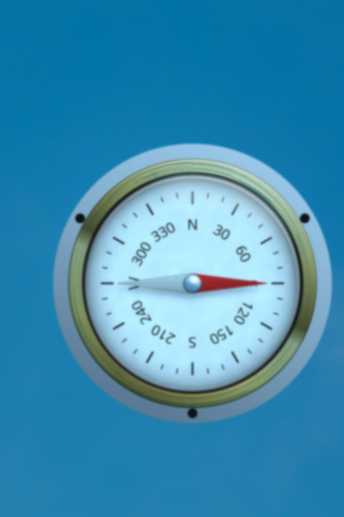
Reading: 90; °
